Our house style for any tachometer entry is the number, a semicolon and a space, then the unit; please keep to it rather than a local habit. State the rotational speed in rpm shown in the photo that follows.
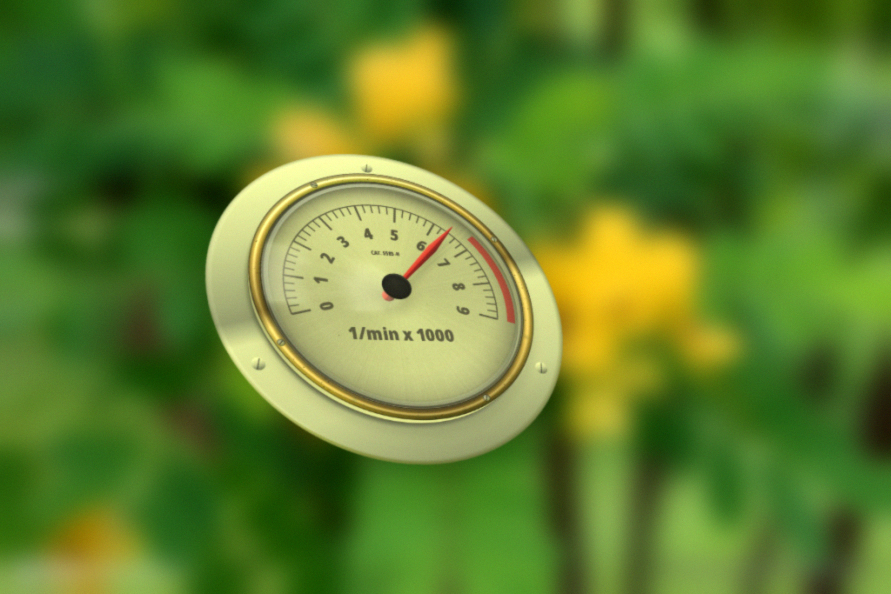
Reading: 6400; rpm
